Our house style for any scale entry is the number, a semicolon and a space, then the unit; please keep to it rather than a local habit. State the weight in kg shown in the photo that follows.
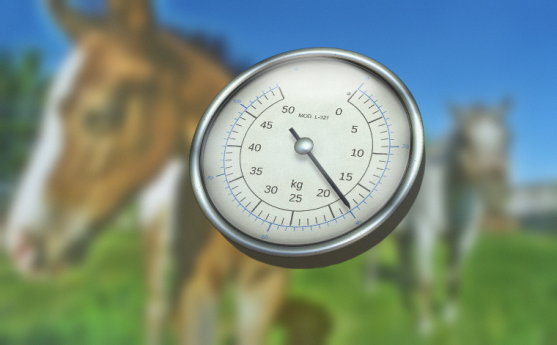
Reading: 18; kg
